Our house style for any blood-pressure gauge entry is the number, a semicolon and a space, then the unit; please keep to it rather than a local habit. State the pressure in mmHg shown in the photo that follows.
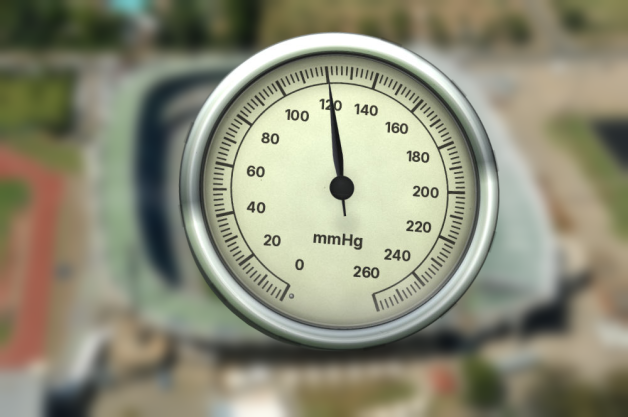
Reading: 120; mmHg
